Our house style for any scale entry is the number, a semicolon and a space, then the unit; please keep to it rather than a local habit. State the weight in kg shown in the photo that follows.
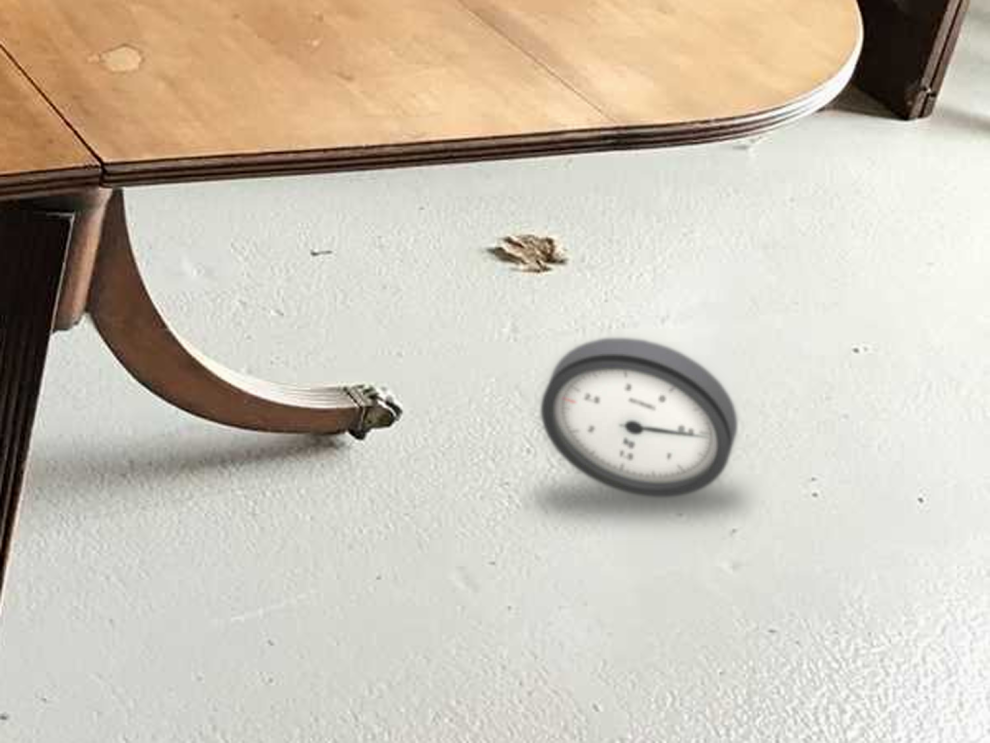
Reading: 0.5; kg
